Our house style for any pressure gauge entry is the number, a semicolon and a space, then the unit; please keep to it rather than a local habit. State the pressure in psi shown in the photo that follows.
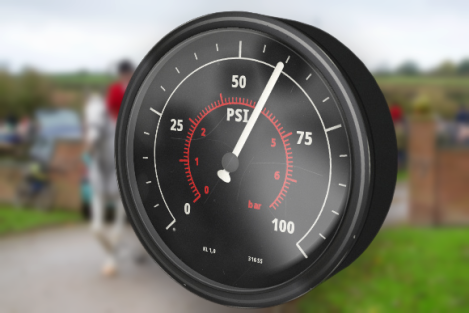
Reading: 60; psi
